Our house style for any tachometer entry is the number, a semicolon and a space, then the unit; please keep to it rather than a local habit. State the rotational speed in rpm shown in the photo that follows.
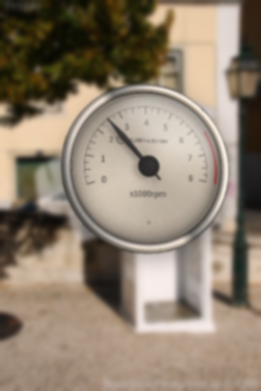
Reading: 2500; rpm
